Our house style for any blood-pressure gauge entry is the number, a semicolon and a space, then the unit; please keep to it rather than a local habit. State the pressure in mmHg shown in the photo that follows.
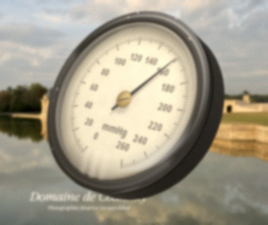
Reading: 160; mmHg
